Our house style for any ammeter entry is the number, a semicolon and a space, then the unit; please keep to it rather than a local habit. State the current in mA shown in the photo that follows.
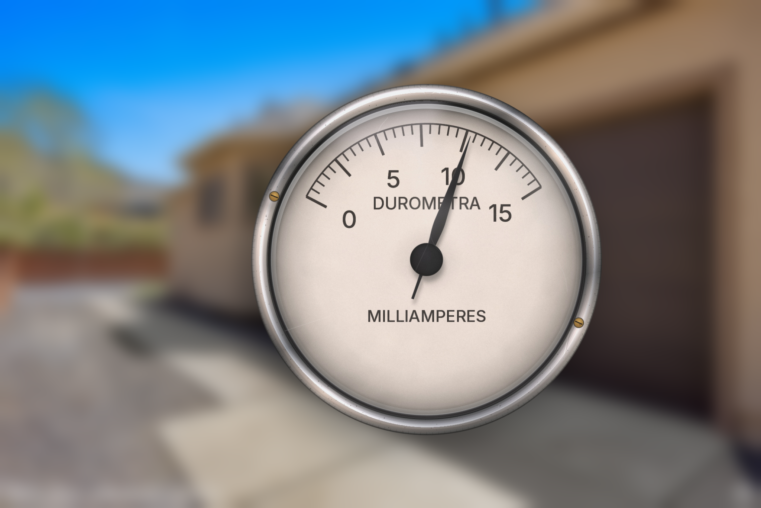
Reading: 10.25; mA
